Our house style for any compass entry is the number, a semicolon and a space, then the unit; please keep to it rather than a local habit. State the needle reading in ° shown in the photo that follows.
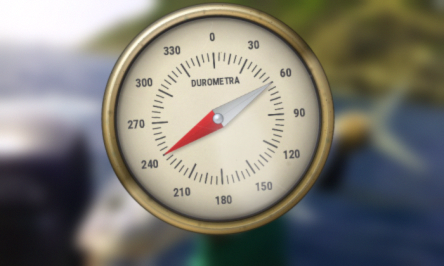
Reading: 240; °
